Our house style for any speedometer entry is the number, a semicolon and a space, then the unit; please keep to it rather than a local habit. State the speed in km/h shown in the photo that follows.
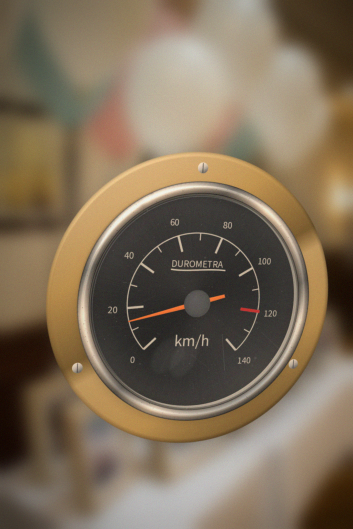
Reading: 15; km/h
